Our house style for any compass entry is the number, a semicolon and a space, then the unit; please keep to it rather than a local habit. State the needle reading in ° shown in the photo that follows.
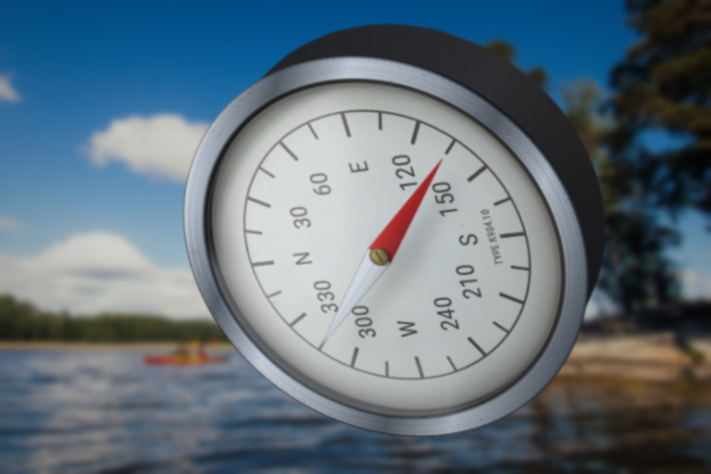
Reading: 135; °
